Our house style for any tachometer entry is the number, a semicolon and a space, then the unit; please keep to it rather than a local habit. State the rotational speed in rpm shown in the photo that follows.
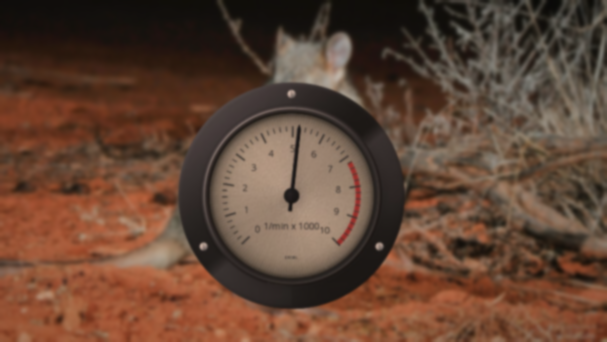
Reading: 5200; rpm
